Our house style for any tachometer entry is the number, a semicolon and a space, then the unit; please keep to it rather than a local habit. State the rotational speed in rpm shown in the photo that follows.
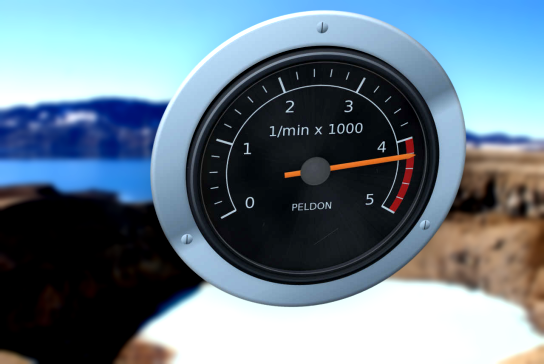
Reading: 4200; rpm
